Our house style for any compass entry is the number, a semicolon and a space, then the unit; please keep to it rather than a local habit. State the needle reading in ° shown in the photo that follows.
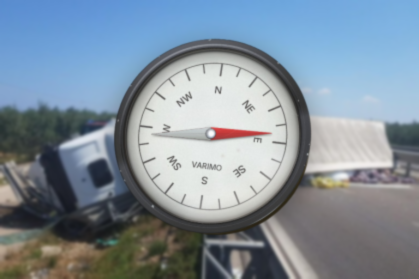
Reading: 82.5; °
